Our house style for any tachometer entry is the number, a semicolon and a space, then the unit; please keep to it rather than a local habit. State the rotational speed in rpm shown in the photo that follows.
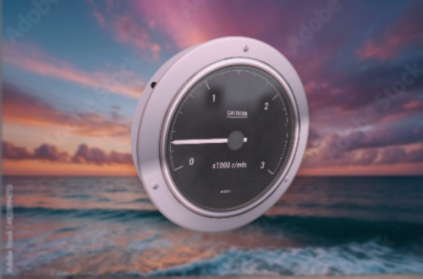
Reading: 300; rpm
